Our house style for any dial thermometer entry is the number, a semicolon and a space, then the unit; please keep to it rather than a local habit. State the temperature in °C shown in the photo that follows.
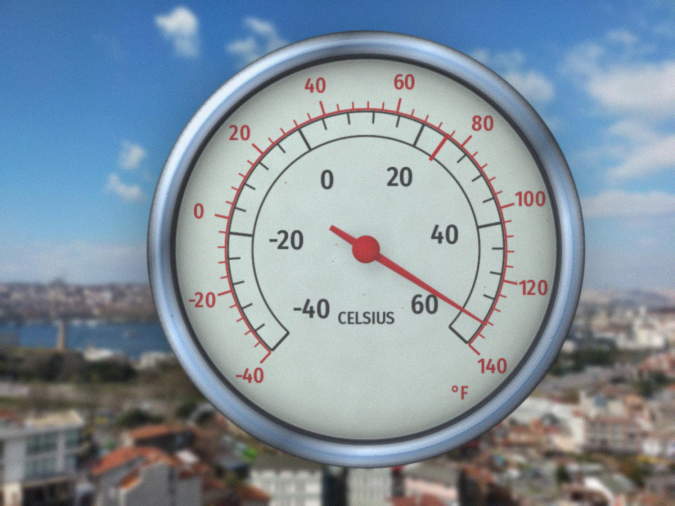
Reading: 56; °C
